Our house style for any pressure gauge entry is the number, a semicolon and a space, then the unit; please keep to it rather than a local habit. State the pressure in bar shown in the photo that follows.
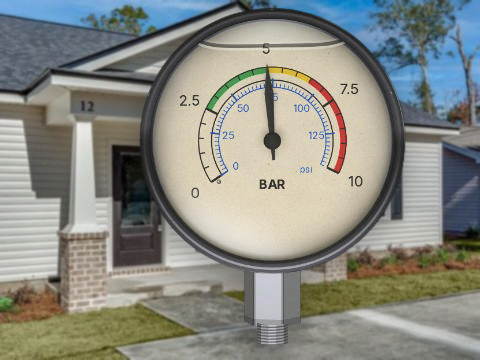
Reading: 5; bar
